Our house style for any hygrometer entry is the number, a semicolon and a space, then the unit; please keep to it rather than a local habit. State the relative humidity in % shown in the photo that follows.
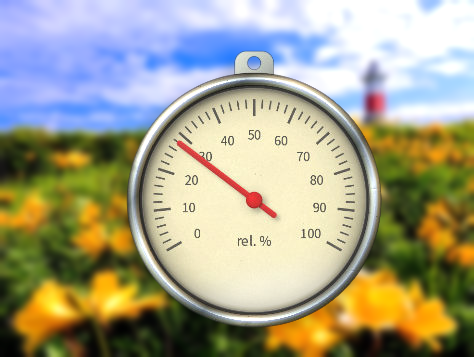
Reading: 28; %
